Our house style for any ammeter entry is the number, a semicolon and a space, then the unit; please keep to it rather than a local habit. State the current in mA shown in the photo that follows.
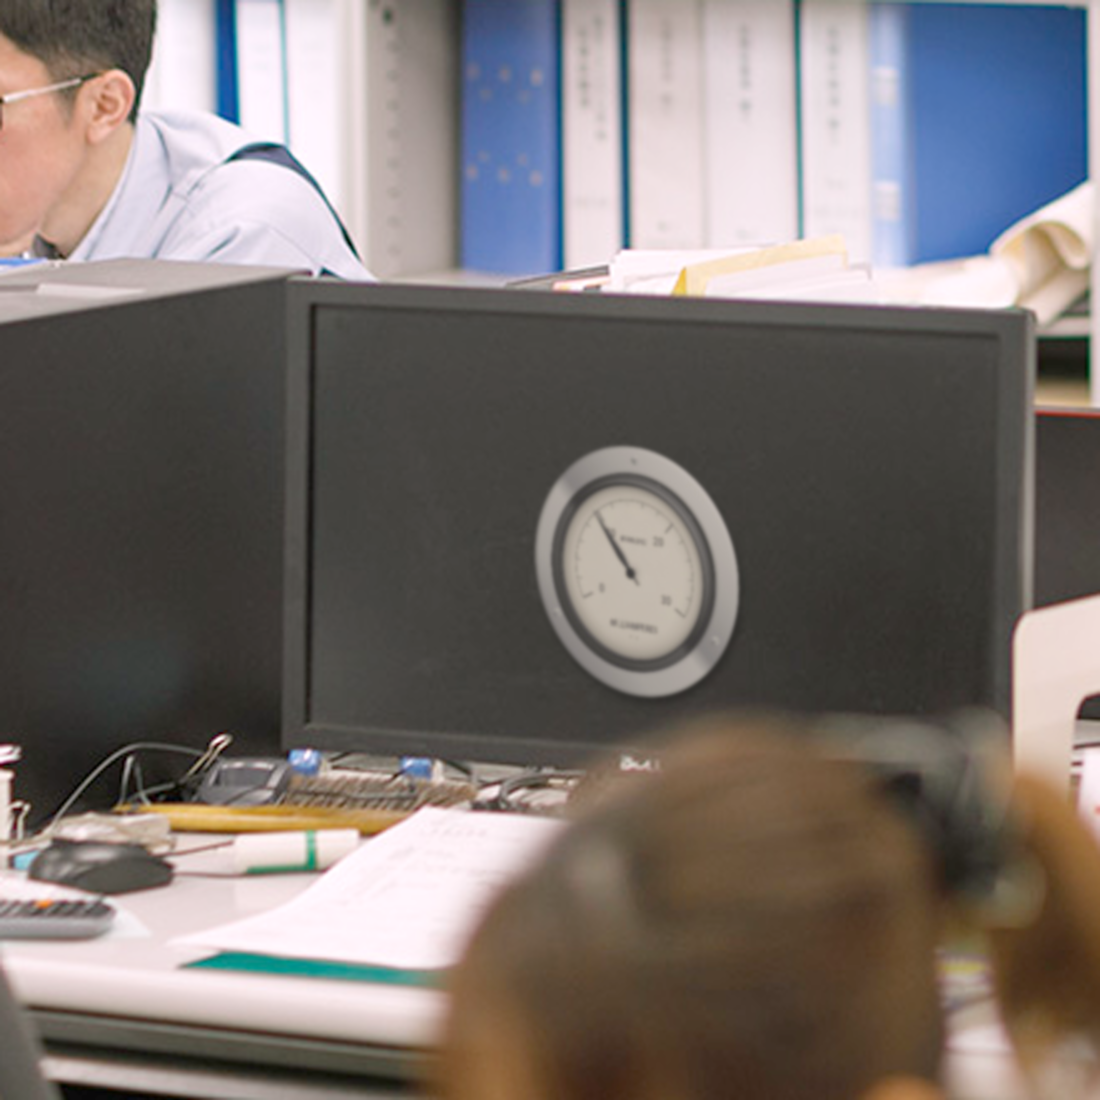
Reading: 10; mA
